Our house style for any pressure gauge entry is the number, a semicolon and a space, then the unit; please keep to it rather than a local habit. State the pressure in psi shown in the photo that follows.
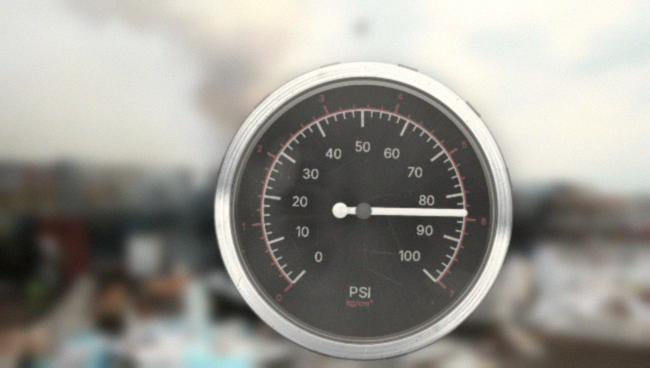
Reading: 84; psi
